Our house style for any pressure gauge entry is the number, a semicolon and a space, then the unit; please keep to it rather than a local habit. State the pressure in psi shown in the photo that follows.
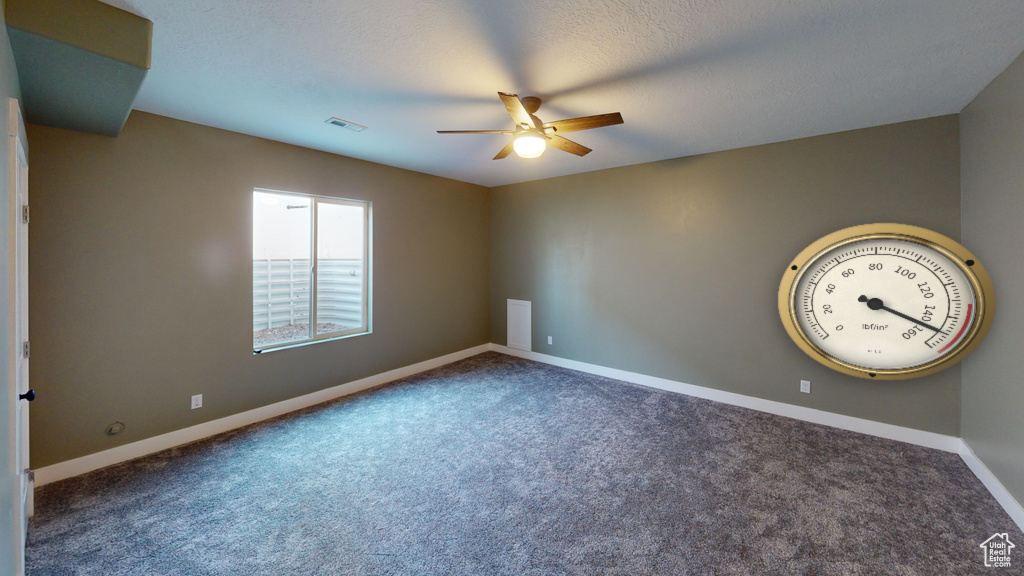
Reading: 150; psi
